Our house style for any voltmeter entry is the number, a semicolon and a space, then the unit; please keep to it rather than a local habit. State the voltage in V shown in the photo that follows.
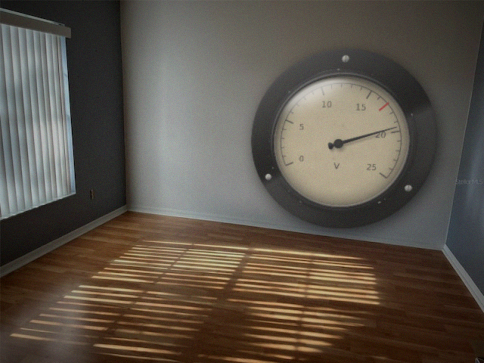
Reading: 19.5; V
